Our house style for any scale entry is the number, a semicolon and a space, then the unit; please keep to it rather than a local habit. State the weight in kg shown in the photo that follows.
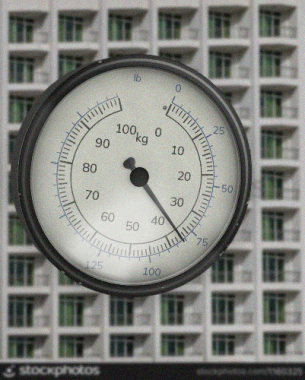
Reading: 37; kg
